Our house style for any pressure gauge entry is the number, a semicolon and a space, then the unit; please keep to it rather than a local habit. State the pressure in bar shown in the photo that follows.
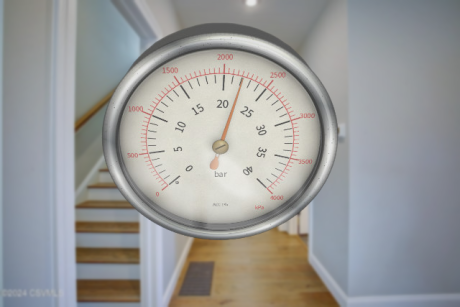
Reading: 22; bar
